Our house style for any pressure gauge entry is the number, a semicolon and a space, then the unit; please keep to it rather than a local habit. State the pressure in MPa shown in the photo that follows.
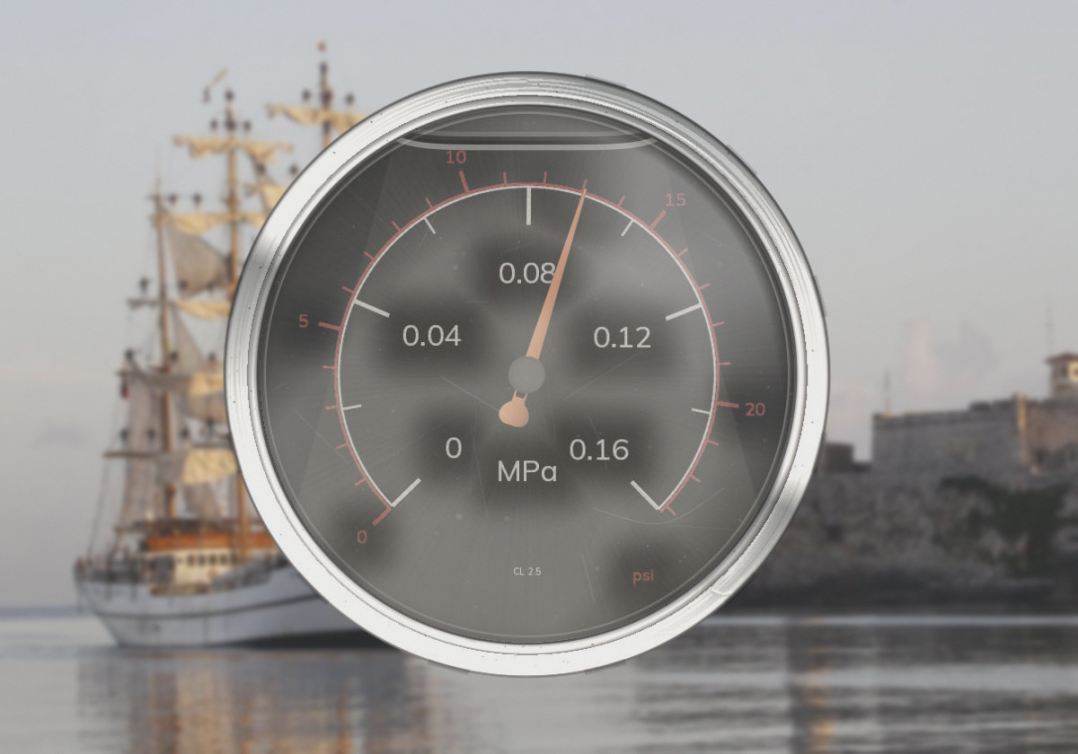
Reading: 0.09; MPa
